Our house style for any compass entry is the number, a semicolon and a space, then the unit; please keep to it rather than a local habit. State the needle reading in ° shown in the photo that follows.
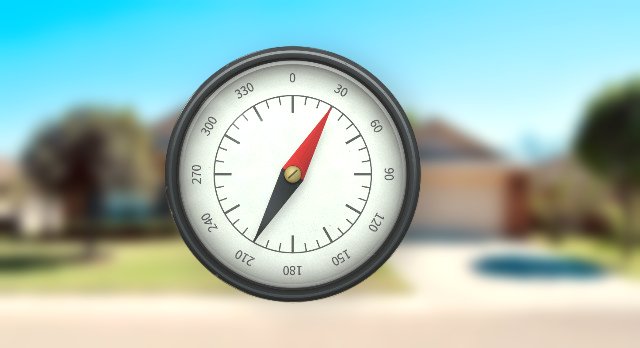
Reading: 30; °
